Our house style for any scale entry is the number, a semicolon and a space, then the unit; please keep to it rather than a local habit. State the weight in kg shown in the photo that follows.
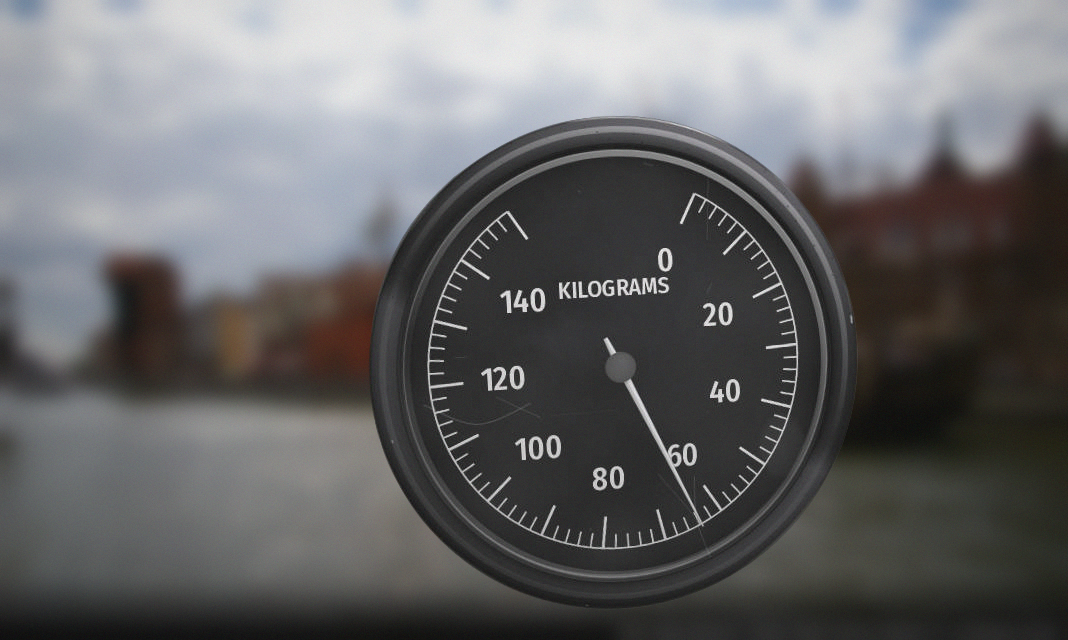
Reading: 64; kg
